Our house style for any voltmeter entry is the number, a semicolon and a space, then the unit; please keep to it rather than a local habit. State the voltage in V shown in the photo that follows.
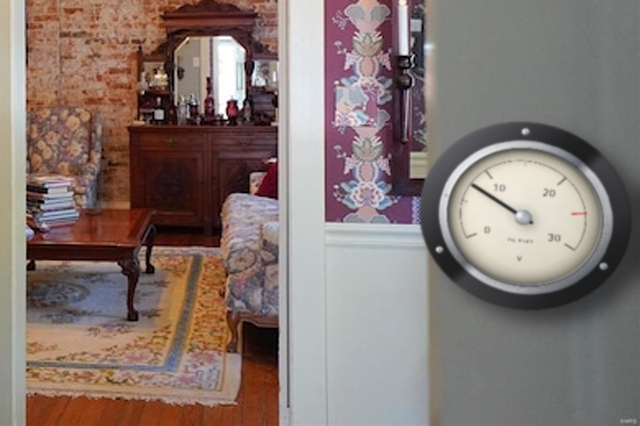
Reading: 7.5; V
